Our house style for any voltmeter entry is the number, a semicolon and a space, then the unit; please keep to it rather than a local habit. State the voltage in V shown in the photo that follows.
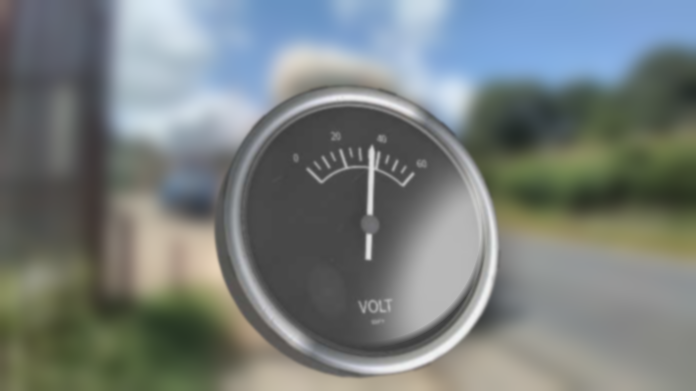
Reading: 35; V
